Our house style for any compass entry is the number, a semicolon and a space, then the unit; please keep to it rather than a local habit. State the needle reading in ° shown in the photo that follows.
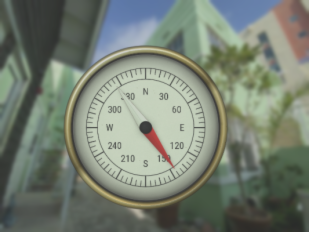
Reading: 145; °
